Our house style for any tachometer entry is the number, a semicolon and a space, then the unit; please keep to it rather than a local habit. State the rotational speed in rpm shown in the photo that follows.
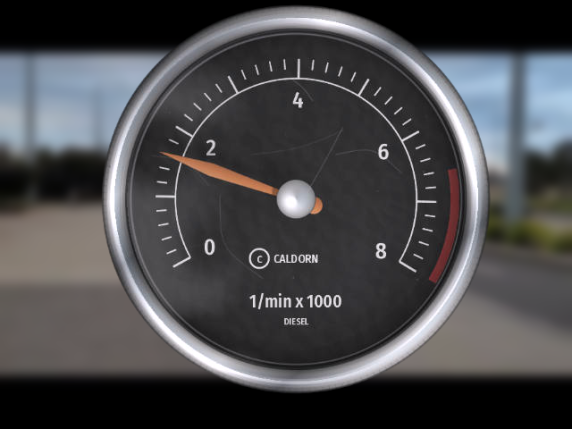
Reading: 1600; rpm
